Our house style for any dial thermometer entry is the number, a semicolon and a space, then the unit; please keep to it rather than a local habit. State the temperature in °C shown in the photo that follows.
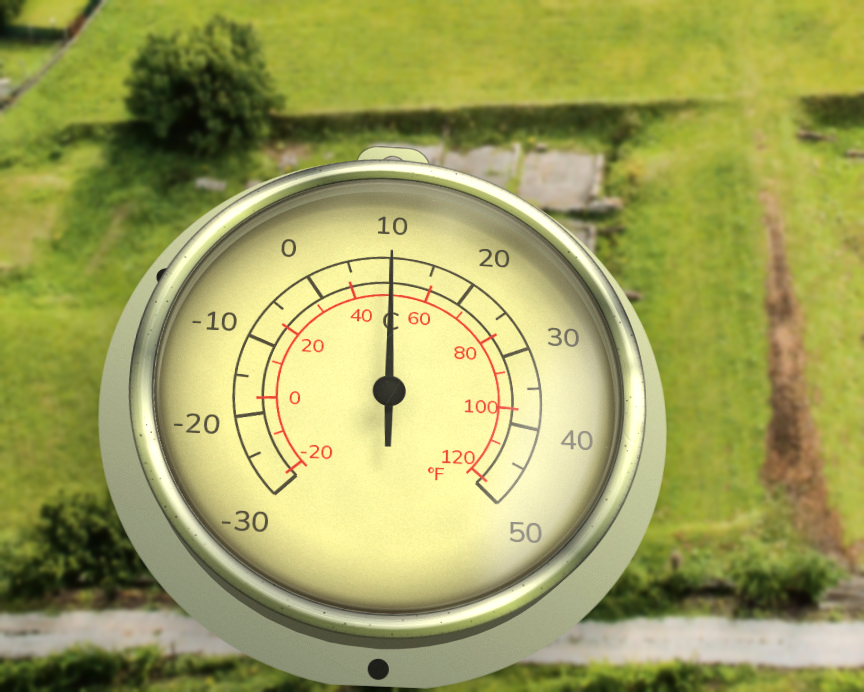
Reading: 10; °C
